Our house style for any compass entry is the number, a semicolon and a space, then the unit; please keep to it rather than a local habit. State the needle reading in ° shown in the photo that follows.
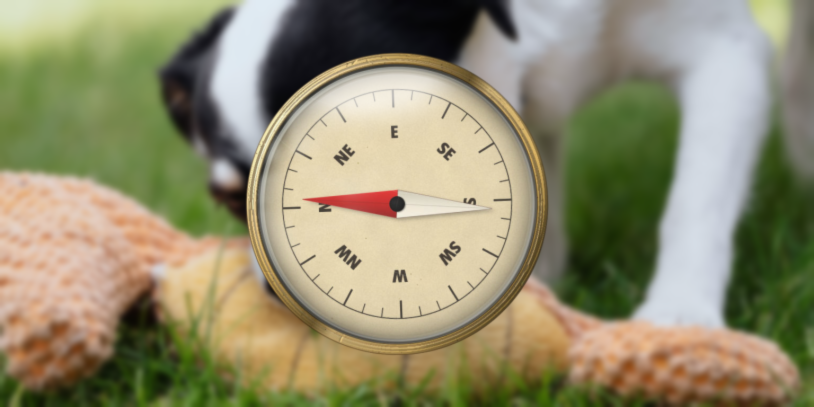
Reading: 5; °
